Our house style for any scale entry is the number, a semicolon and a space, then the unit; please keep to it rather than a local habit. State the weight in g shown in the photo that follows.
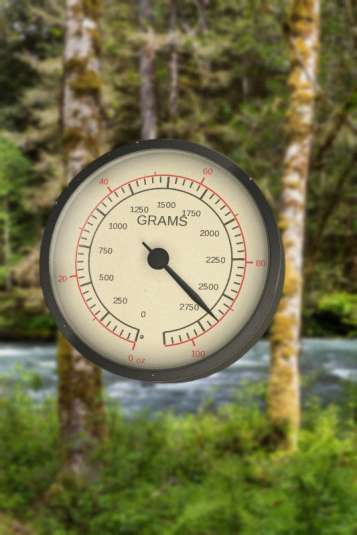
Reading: 2650; g
